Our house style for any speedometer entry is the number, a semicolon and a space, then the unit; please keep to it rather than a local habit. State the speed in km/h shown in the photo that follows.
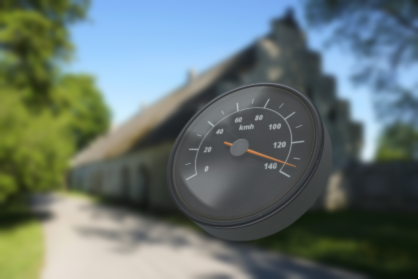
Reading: 135; km/h
